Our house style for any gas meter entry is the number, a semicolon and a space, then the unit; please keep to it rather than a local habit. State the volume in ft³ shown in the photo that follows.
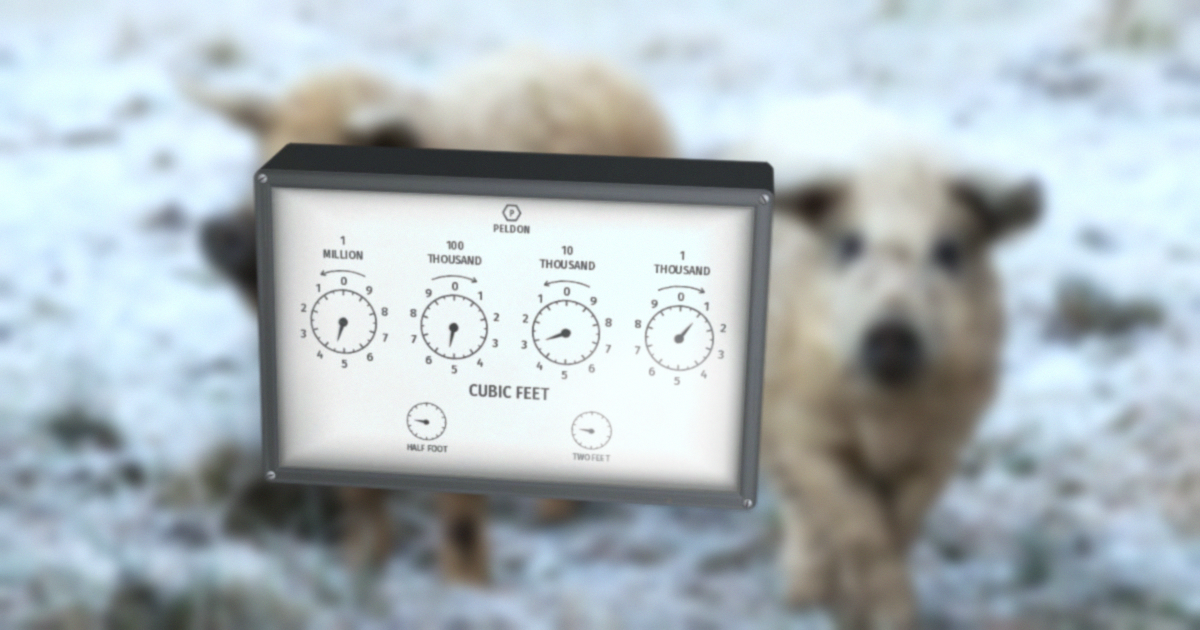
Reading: 453100; ft³
